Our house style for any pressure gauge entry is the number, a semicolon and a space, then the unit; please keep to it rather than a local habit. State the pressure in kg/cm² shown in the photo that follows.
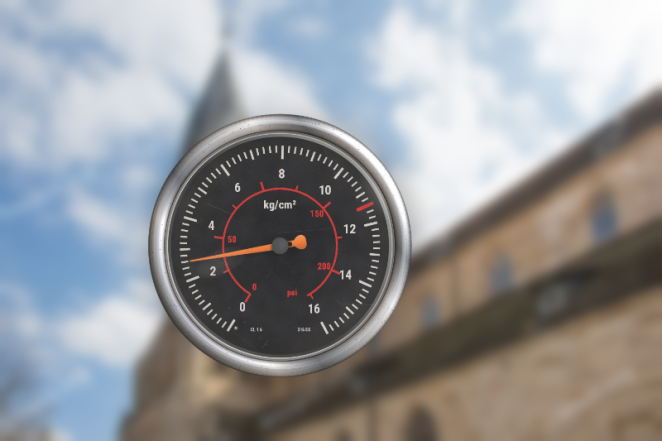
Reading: 2.6; kg/cm²
